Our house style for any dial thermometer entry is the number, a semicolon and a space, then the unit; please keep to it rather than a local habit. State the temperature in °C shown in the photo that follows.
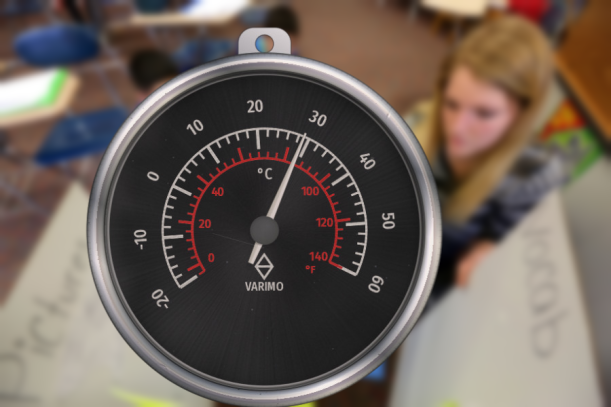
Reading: 29; °C
